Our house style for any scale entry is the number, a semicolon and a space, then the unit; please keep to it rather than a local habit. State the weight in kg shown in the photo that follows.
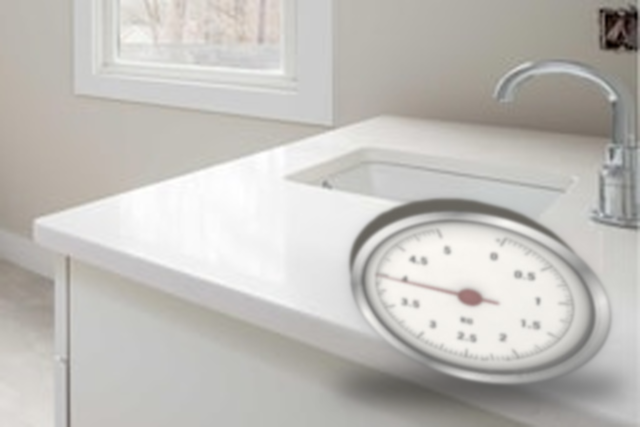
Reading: 4; kg
